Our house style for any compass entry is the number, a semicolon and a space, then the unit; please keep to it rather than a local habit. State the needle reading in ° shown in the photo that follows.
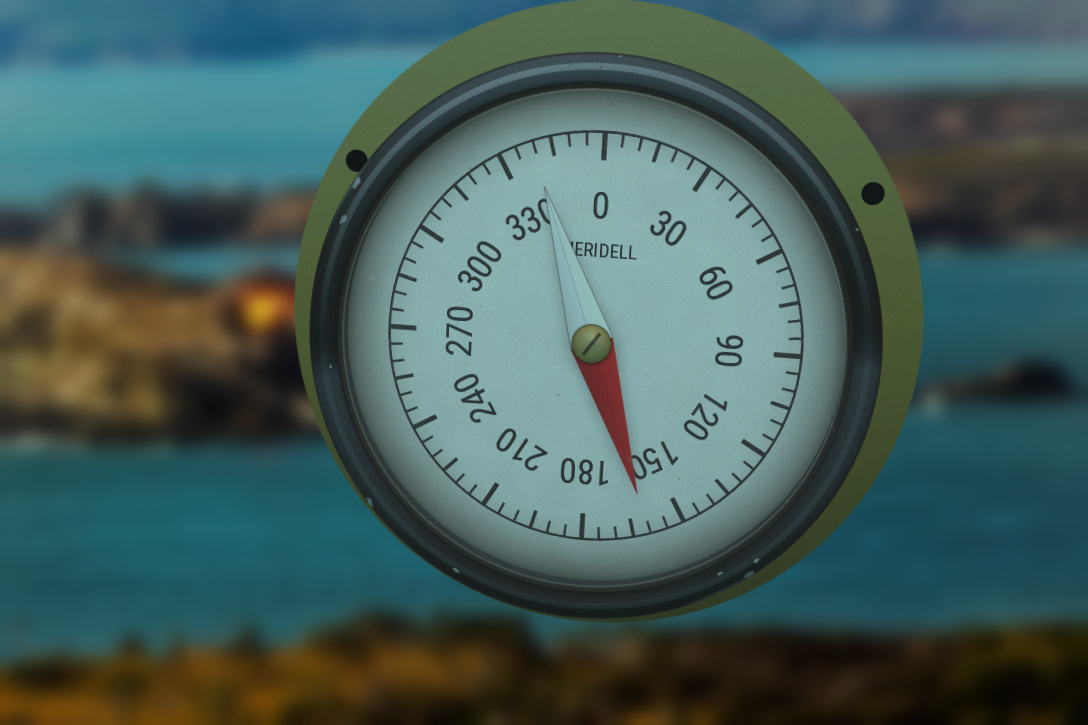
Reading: 160; °
